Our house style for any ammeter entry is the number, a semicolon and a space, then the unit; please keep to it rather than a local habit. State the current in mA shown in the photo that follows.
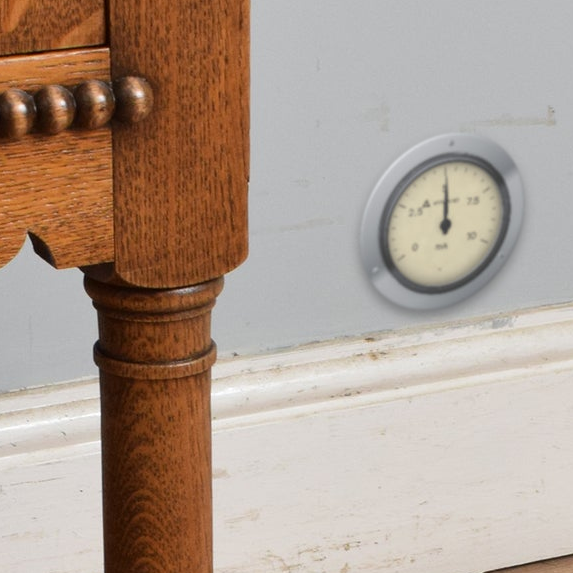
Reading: 5; mA
